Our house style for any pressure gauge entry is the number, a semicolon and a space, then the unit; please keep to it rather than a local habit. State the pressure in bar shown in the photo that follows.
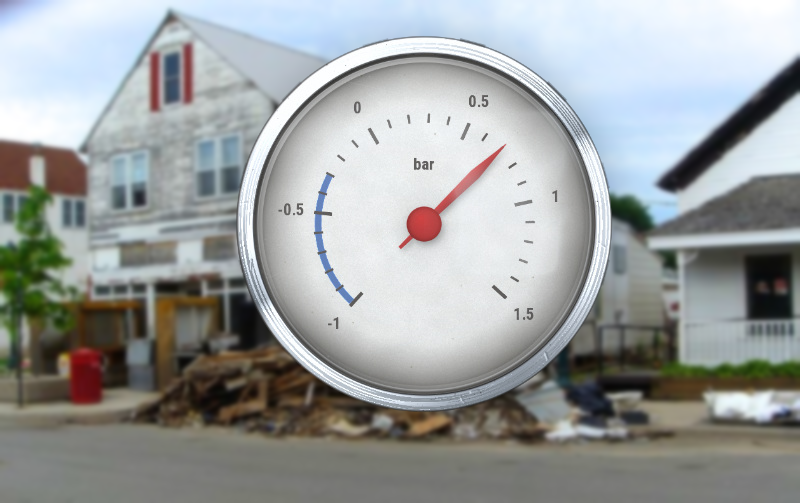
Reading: 0.7; bar
